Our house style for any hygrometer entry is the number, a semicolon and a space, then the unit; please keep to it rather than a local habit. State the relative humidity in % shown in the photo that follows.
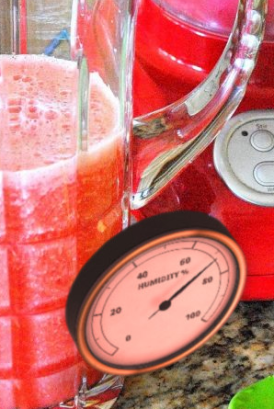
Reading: 70; %
